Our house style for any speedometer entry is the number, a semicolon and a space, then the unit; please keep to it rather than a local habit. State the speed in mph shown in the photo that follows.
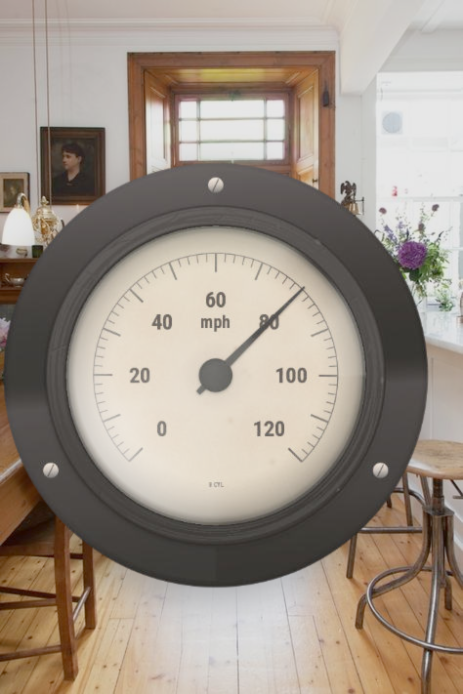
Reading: 80; mph
